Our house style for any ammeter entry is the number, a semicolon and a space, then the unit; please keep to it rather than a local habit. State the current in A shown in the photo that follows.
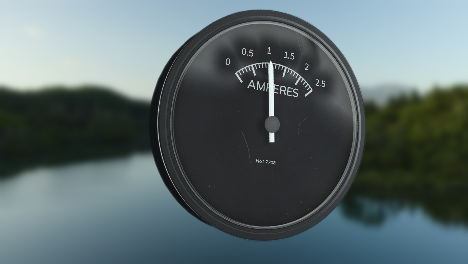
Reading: 1; A
